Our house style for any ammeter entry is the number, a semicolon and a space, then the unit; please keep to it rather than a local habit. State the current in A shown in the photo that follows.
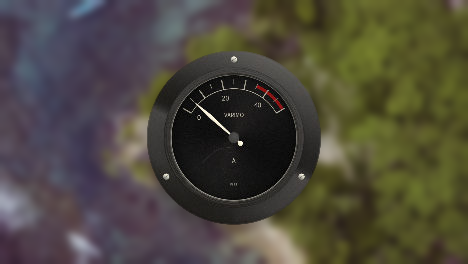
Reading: 5; A
